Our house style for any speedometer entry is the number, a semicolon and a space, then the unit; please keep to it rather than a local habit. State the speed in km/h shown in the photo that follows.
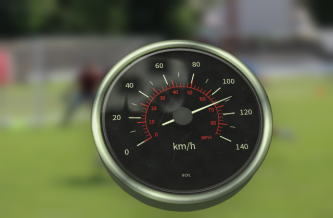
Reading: 110; km/h
